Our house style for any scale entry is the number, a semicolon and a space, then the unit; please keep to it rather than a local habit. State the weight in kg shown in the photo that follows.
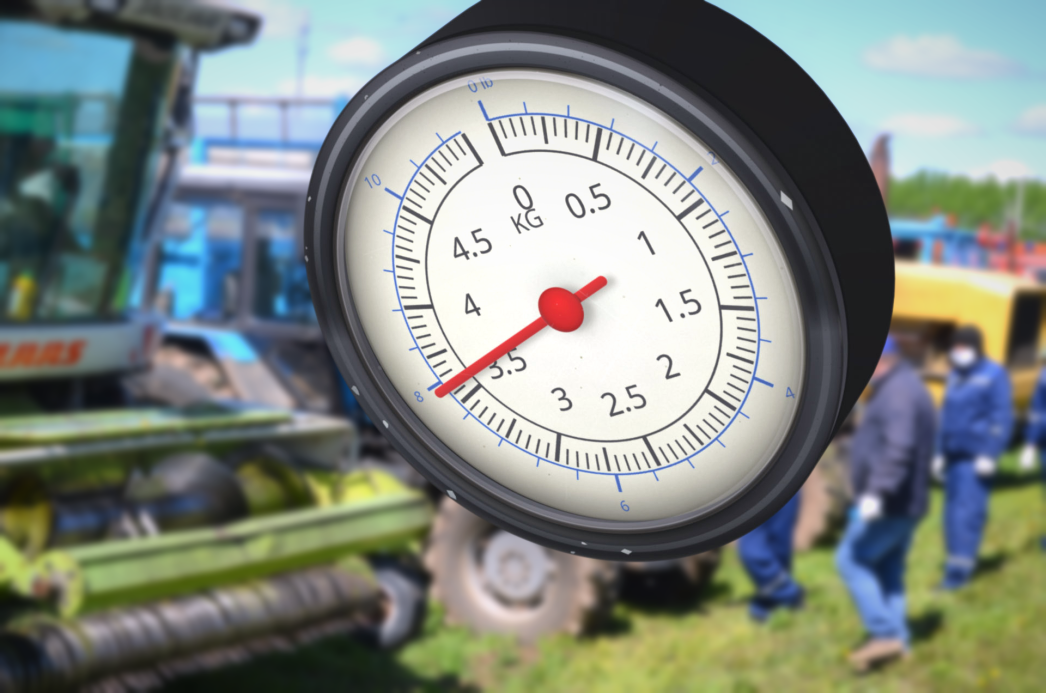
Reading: 3.6; kg
